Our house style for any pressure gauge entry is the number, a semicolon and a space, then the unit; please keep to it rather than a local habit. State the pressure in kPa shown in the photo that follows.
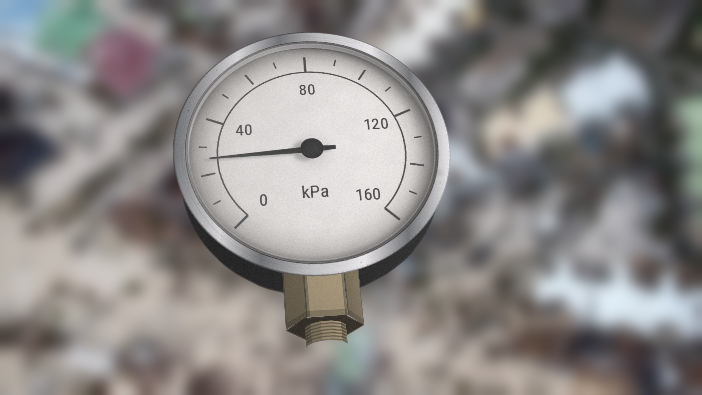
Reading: 25; kPa
